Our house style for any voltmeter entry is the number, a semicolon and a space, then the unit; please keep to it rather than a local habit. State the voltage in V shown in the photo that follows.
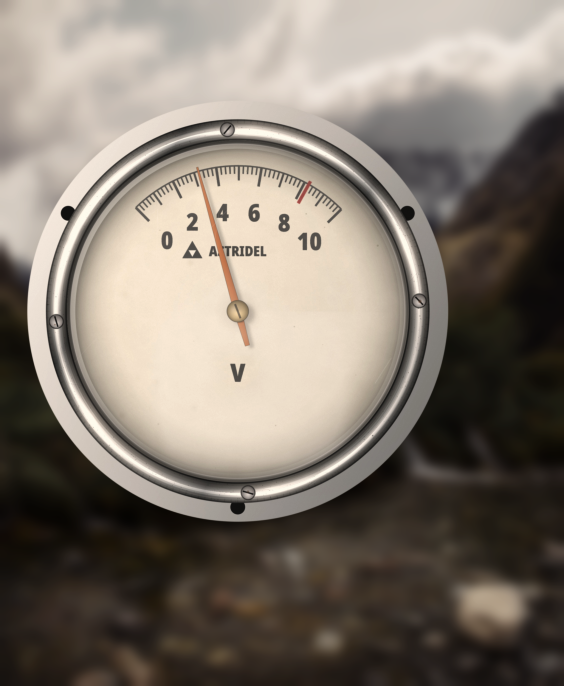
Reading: 3.2; V
